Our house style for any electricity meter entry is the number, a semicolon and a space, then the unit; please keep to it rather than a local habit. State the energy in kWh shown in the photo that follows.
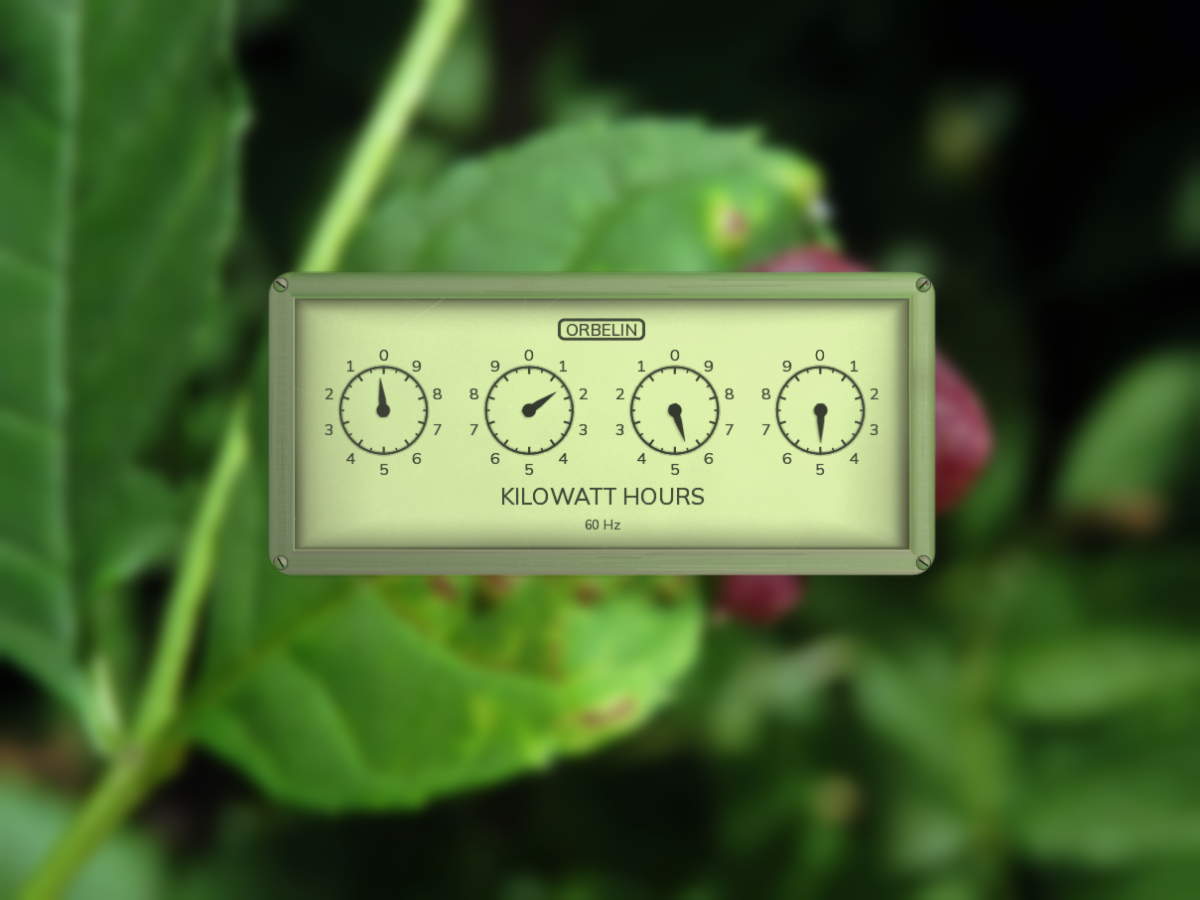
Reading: 155; kWh
